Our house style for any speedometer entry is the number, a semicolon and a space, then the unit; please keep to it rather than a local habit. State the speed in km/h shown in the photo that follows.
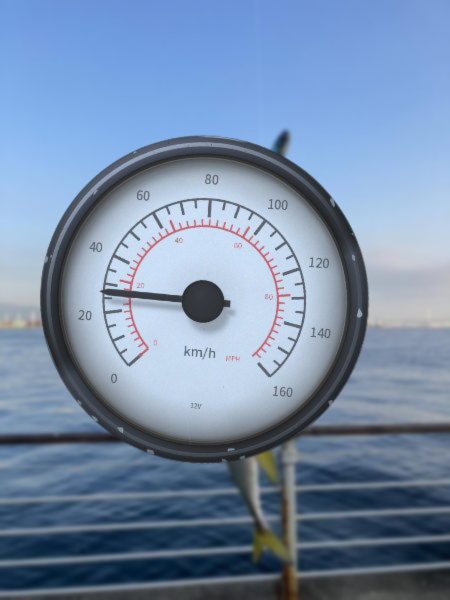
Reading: 27.5; km/h
